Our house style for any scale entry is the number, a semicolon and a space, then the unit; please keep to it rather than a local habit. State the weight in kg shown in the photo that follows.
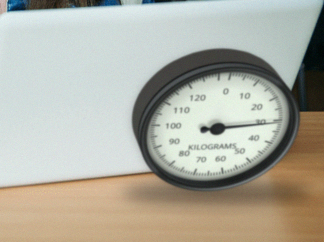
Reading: 30; kg
